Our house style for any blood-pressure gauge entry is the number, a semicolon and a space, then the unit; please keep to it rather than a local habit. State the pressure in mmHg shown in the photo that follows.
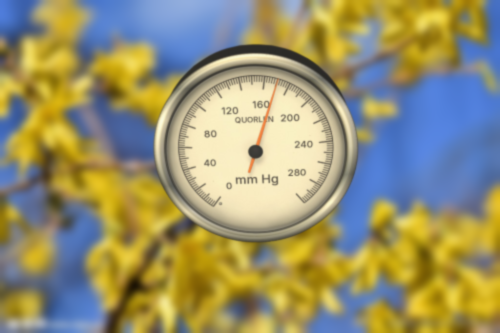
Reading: 170; mmHg
